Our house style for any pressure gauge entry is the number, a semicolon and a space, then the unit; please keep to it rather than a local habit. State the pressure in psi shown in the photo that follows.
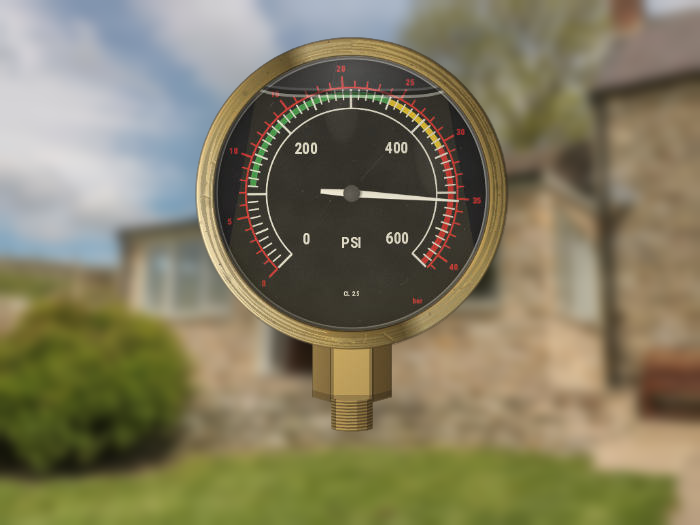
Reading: 510; psi
